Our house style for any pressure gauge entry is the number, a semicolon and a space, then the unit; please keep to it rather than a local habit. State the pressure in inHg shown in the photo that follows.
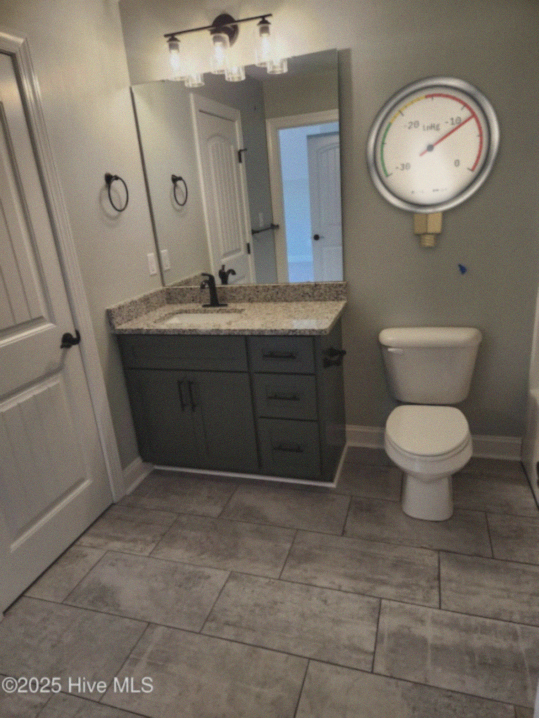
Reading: -8; inHg
